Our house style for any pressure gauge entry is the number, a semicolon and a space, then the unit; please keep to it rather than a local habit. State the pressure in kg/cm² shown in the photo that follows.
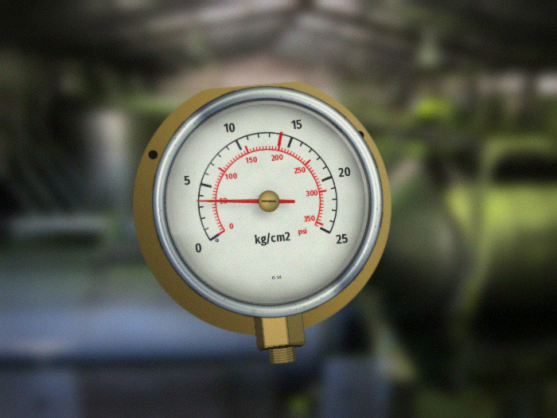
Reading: 3.5; kg/cm²
